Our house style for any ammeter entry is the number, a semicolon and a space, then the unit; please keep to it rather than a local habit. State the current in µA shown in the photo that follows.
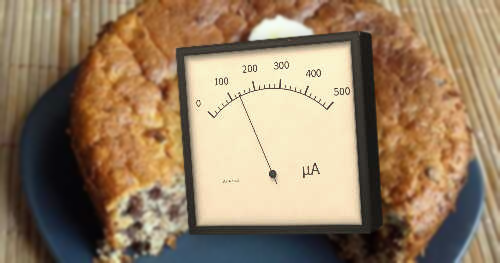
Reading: 140; µA
